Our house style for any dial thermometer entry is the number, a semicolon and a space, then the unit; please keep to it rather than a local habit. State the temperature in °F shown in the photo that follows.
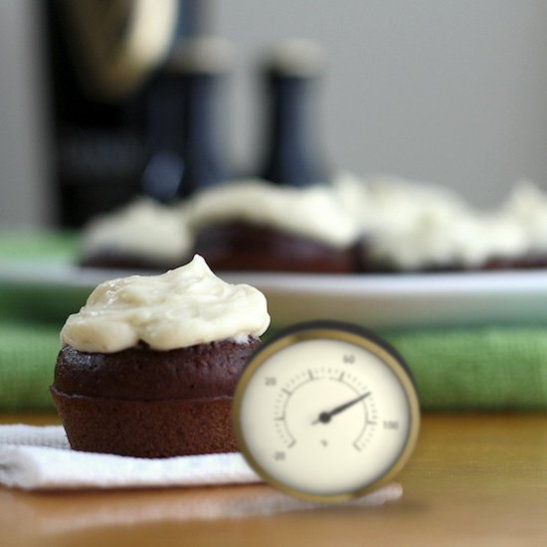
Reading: 80; °F
